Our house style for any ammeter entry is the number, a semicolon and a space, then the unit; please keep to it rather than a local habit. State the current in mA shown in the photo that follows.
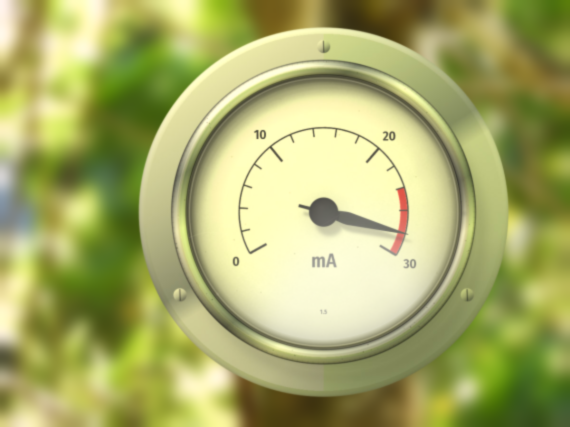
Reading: 28; mA
